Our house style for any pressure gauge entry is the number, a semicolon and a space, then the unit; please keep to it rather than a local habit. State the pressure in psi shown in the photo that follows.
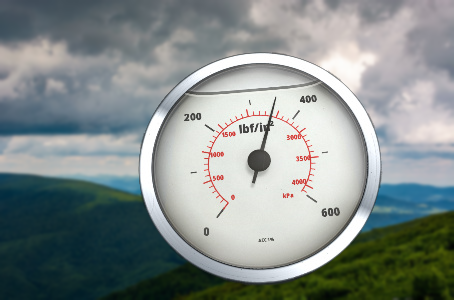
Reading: 350; psi
